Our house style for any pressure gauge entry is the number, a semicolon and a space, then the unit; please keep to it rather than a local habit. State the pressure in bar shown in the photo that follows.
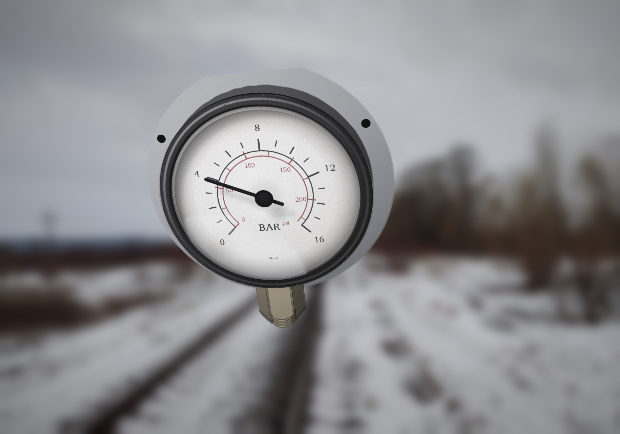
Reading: 4; bar
